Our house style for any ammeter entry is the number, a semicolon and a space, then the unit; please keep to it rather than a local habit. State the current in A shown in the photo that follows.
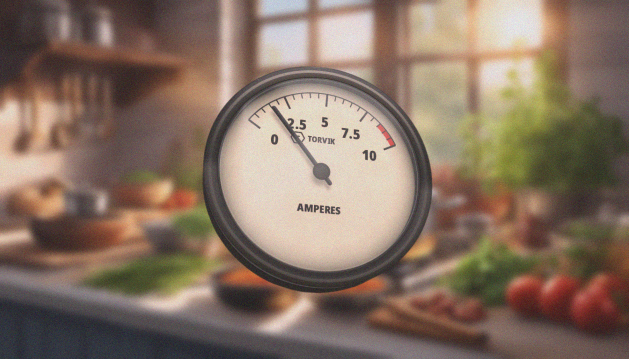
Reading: 1.5; A
